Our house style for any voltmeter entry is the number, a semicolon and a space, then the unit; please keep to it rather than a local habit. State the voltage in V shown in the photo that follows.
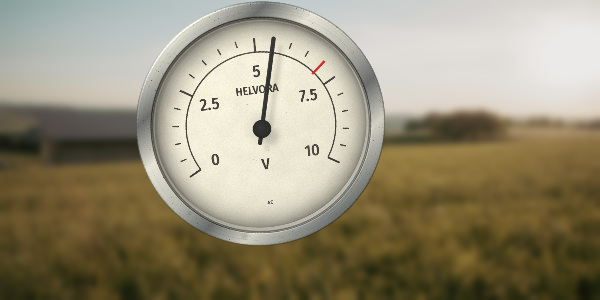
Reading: 5.5; V
